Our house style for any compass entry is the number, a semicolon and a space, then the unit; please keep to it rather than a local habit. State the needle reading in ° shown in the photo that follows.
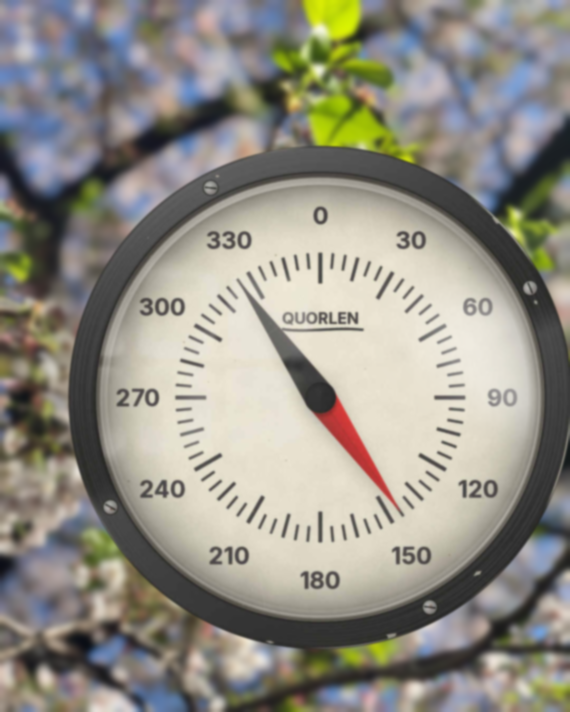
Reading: 145; °
